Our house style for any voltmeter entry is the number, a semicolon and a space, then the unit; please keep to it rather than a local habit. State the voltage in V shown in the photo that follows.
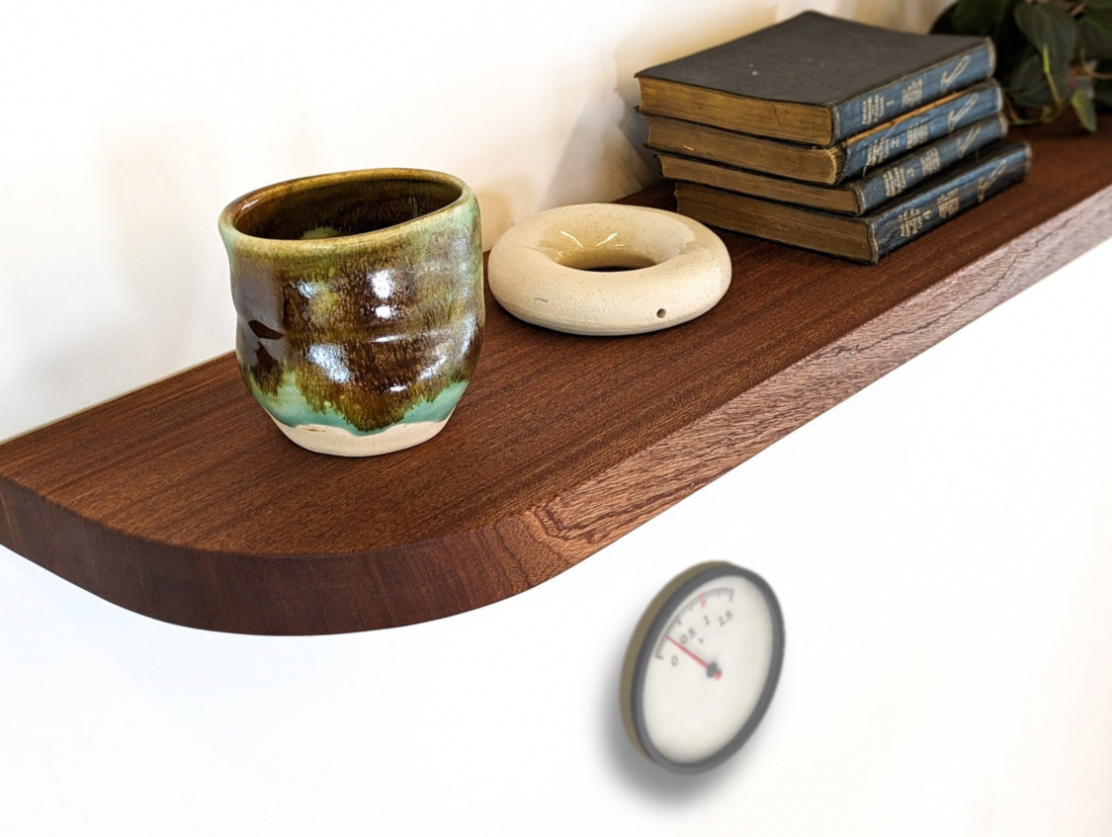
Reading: 0.25; V
